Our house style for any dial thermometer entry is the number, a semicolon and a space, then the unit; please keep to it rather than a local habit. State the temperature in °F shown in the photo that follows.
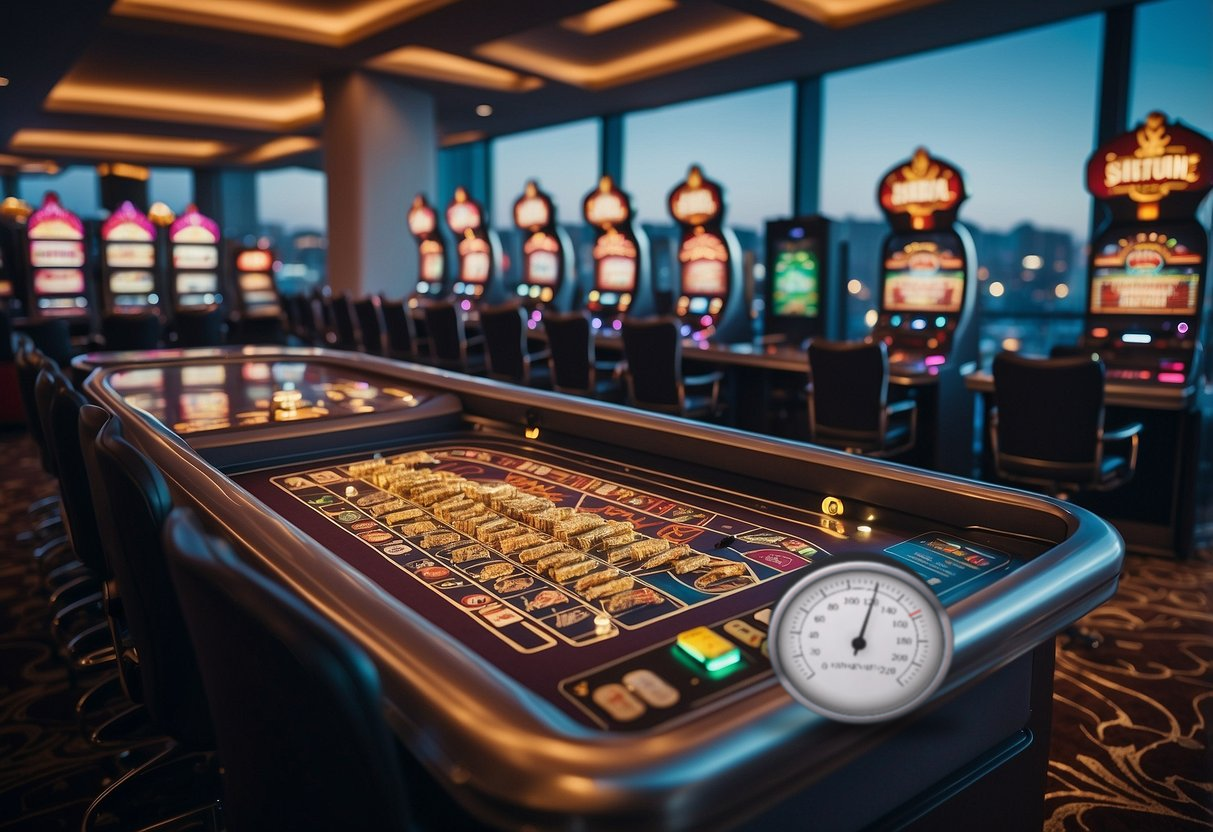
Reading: 120; °F
